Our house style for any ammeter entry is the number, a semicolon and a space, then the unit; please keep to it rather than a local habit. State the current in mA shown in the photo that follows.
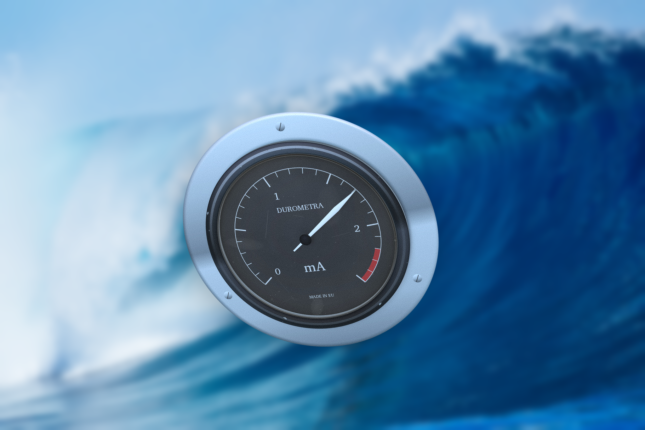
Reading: 1.7; mA
